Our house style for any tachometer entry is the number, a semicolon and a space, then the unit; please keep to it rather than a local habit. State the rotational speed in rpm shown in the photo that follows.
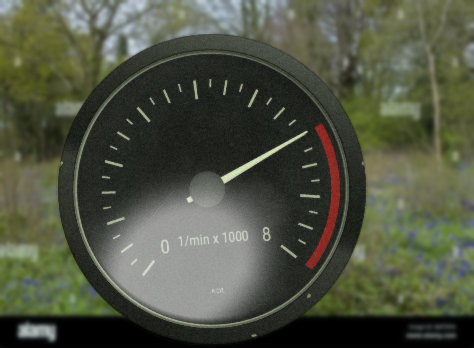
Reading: 6000; rpm
